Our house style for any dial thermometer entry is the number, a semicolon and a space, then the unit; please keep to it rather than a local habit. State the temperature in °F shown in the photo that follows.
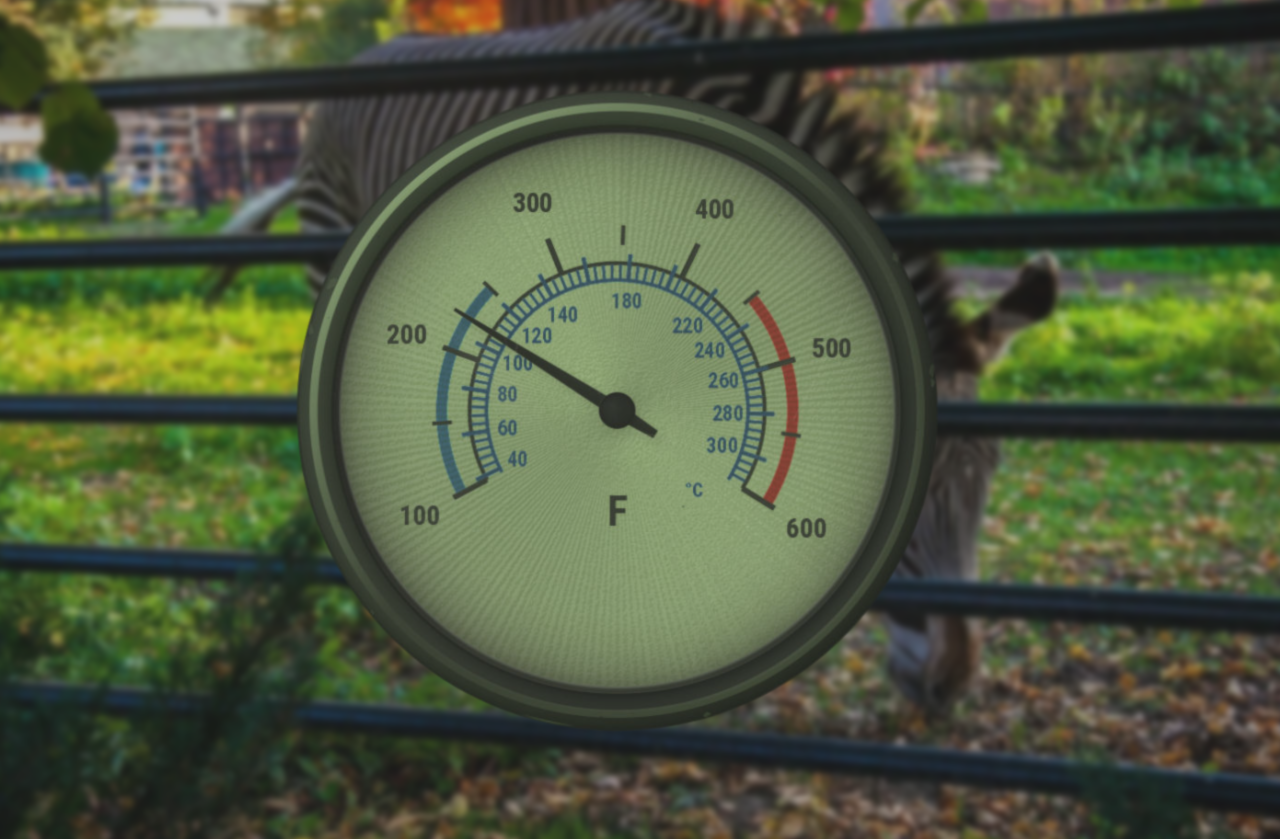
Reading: 225; °F
